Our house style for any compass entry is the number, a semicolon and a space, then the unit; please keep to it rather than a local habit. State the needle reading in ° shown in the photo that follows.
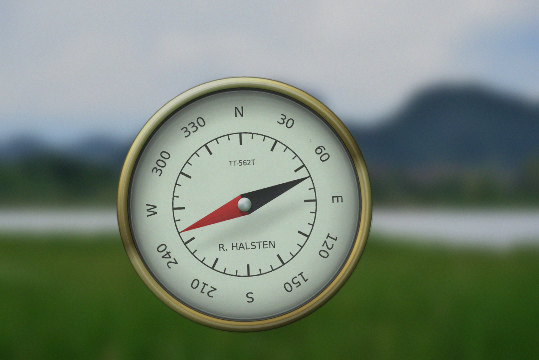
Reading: 250; °
